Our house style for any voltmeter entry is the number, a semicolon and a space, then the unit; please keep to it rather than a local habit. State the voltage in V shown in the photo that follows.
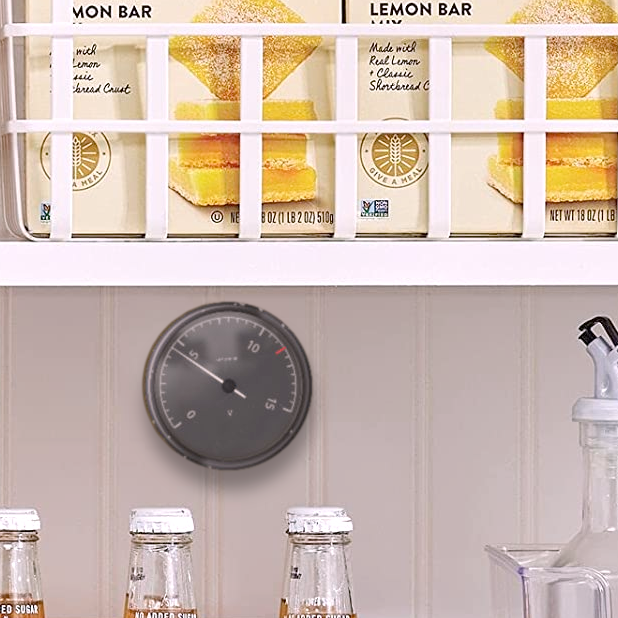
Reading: 4.5; V
